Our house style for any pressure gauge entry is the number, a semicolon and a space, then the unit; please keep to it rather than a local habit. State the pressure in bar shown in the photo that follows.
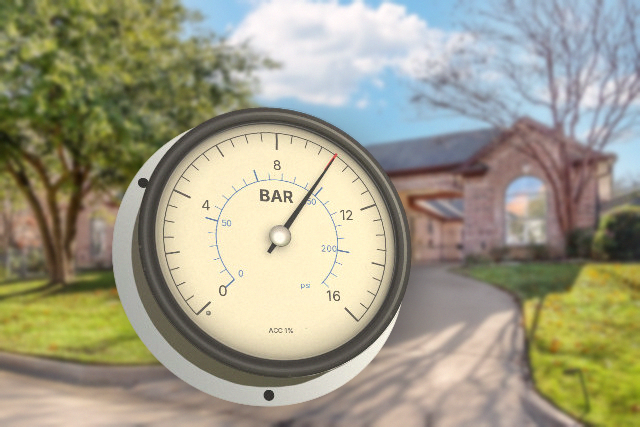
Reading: 10; bar
